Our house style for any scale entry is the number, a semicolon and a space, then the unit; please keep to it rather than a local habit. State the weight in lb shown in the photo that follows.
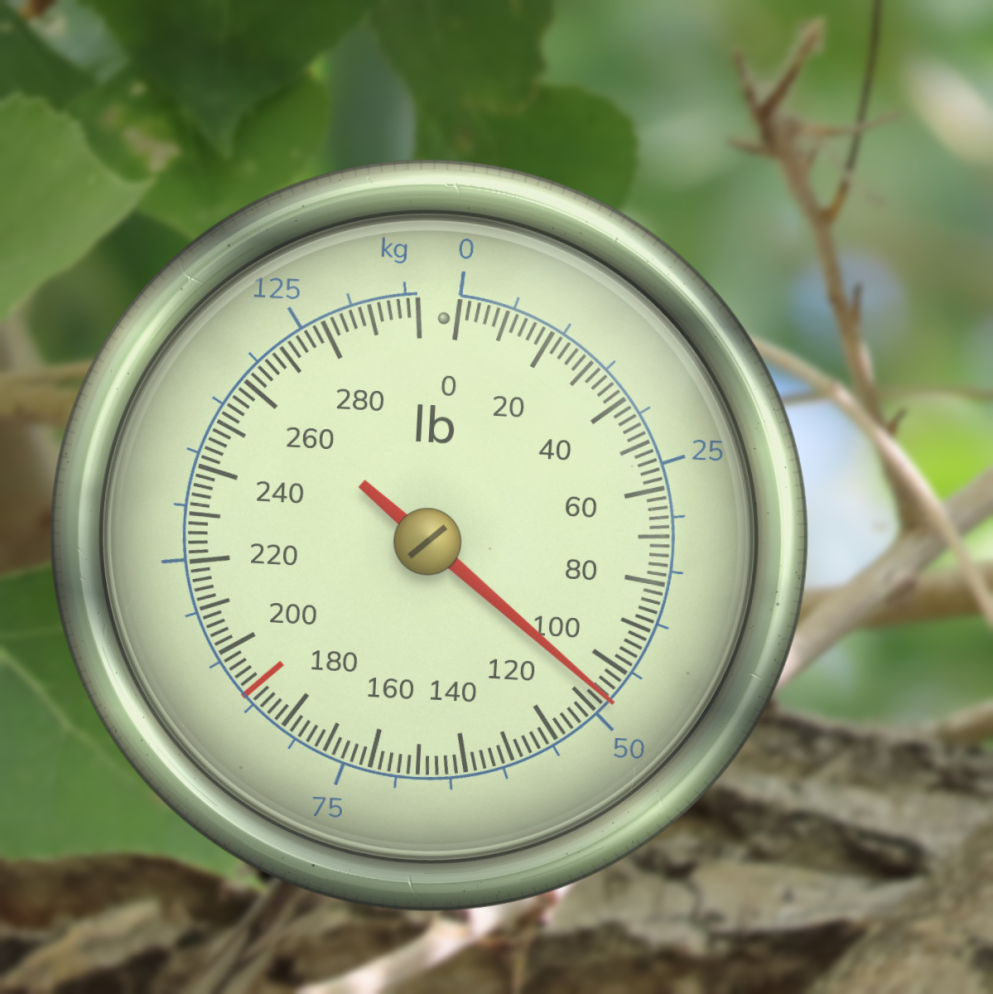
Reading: 106; lb
